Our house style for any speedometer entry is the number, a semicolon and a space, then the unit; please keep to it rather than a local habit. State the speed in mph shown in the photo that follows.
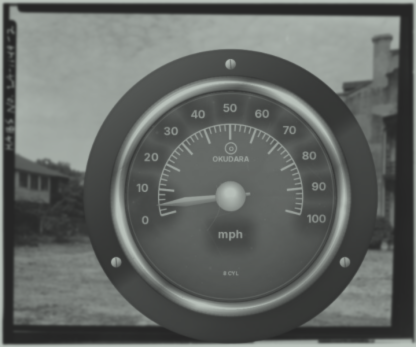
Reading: 4; mph
